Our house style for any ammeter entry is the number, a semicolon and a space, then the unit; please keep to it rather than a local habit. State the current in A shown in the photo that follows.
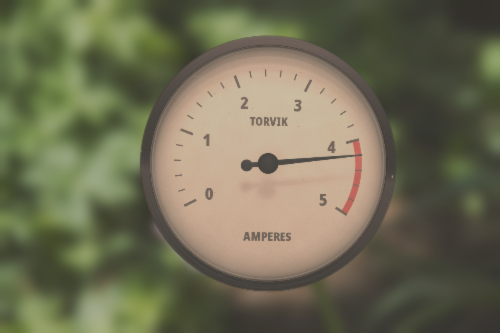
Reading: 4.2; A
